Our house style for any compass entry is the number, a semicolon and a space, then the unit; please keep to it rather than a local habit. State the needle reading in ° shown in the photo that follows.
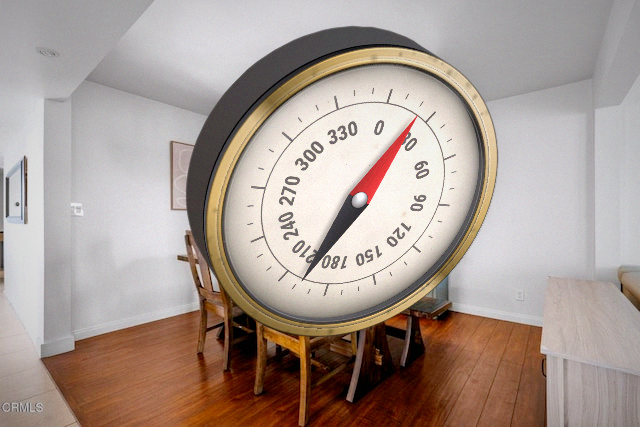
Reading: 20; °
